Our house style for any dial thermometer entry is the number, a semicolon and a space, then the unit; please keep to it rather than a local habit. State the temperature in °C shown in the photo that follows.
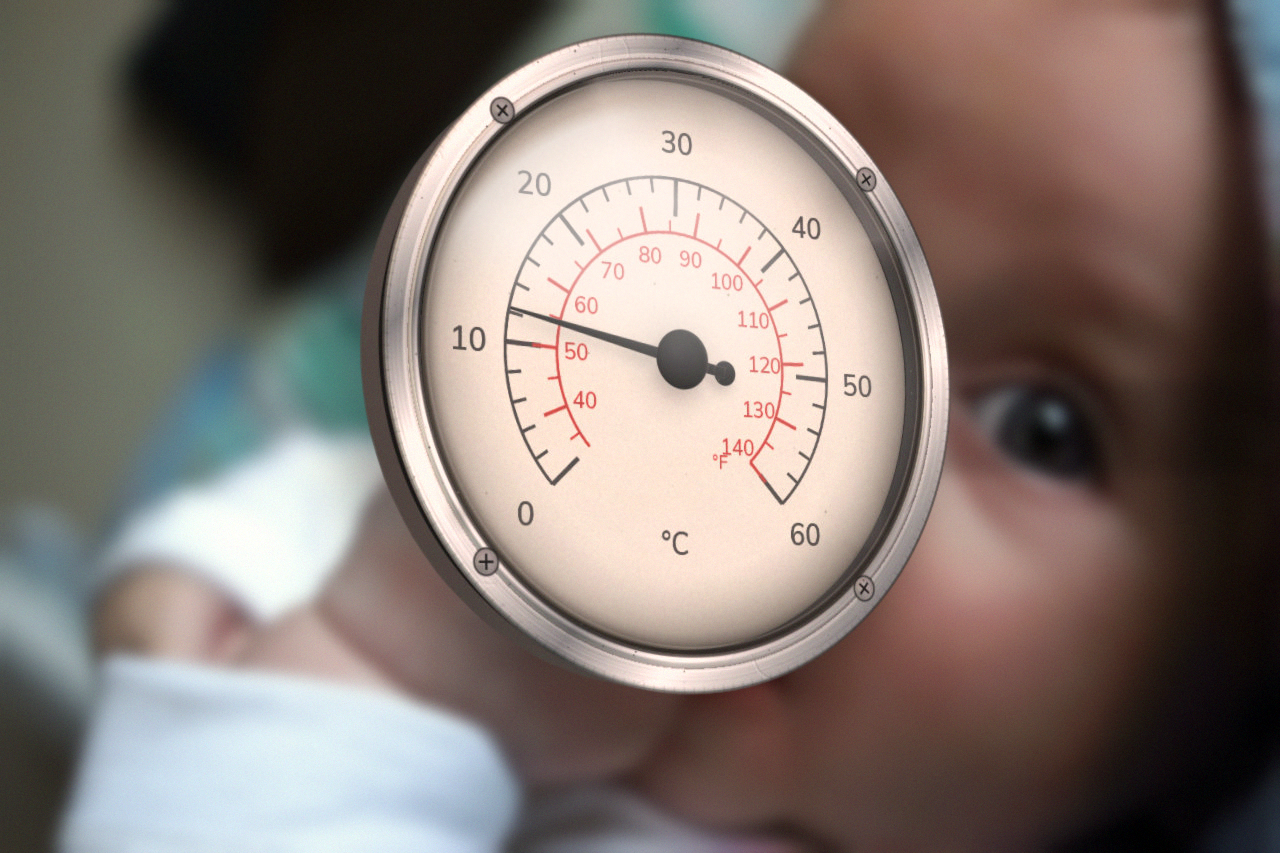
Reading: 12; °C
